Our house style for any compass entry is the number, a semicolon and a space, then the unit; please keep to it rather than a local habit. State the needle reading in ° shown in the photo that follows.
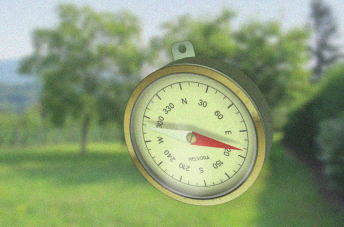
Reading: 110; °
